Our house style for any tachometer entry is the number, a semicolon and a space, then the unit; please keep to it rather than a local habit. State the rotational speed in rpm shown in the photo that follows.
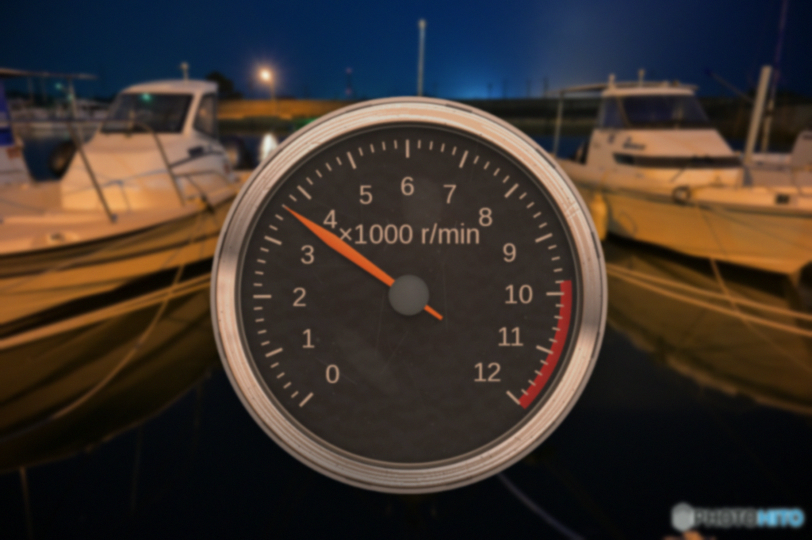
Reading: 3600; rpm
